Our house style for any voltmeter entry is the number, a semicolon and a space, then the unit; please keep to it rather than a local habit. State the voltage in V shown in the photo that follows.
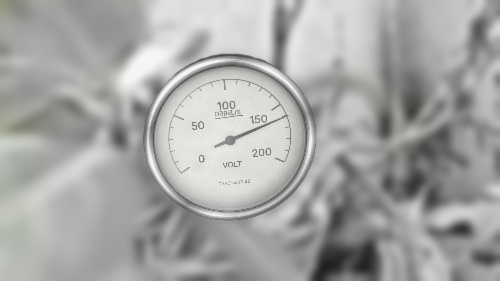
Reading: 160; V
